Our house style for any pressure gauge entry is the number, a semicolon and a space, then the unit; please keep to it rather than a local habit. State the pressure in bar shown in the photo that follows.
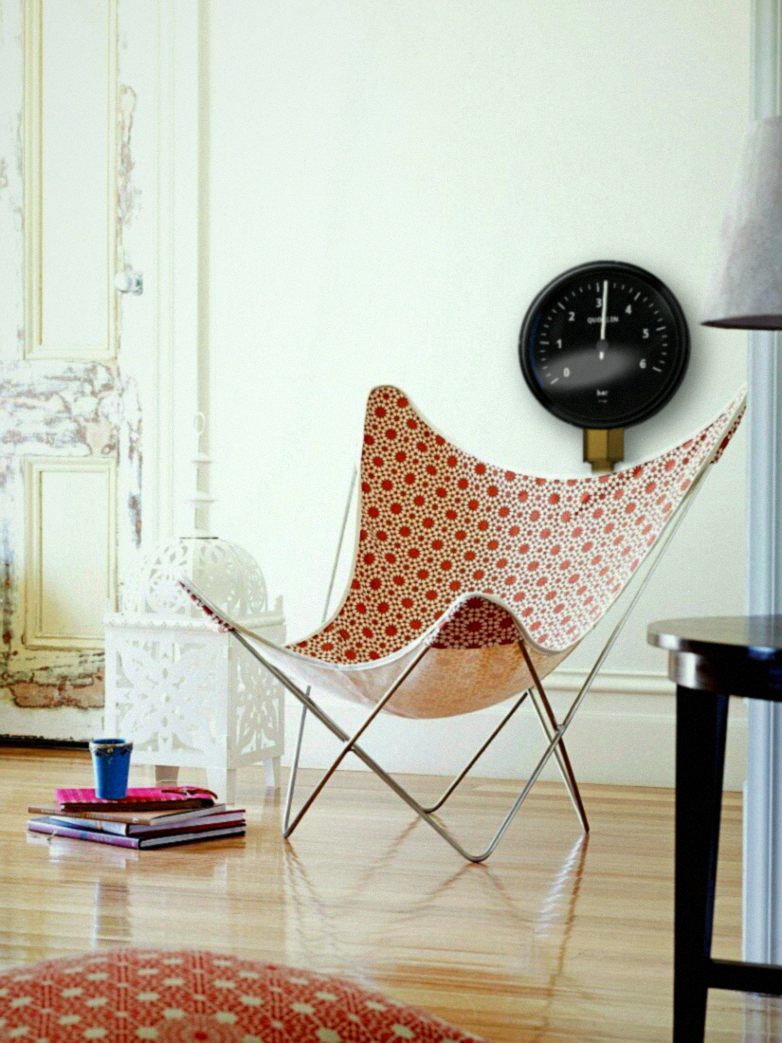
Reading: 3.2; bar
